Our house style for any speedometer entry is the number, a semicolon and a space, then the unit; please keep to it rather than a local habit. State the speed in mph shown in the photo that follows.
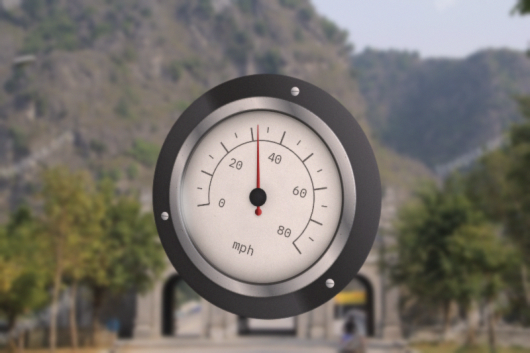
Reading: 32.5; mph
